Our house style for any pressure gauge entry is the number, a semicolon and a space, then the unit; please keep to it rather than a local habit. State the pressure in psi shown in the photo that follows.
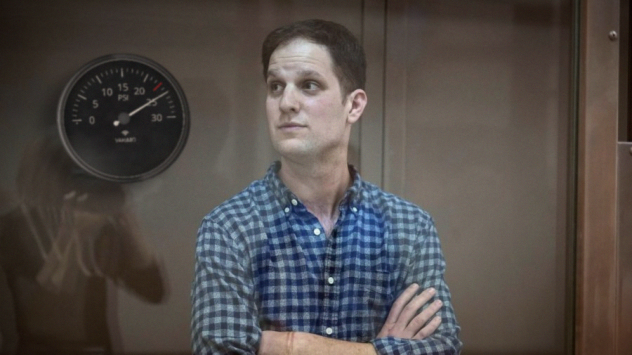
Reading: 25; psi
